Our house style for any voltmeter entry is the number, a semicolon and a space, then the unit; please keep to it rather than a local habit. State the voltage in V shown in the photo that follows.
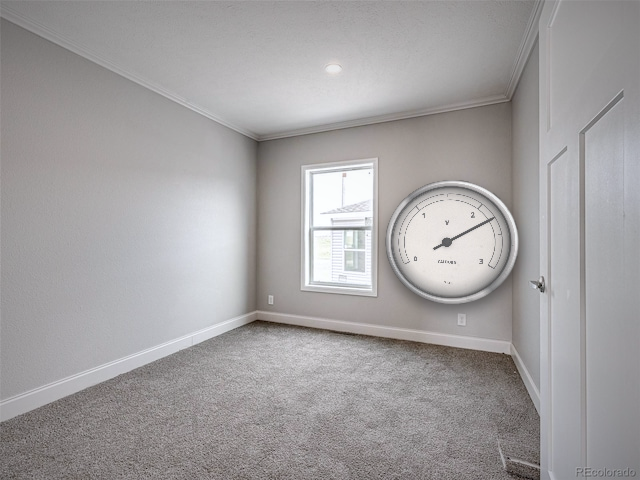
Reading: 2.25; V
